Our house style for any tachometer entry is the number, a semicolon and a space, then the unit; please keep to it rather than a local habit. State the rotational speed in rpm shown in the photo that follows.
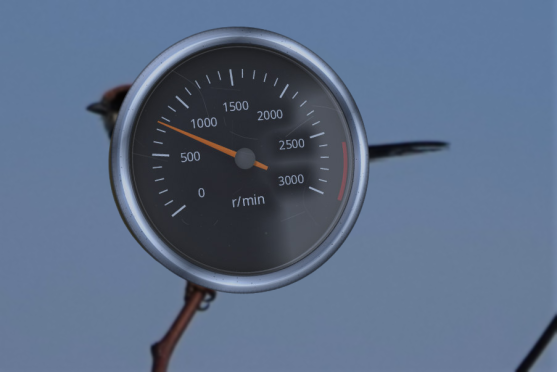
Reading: 750; rpm
